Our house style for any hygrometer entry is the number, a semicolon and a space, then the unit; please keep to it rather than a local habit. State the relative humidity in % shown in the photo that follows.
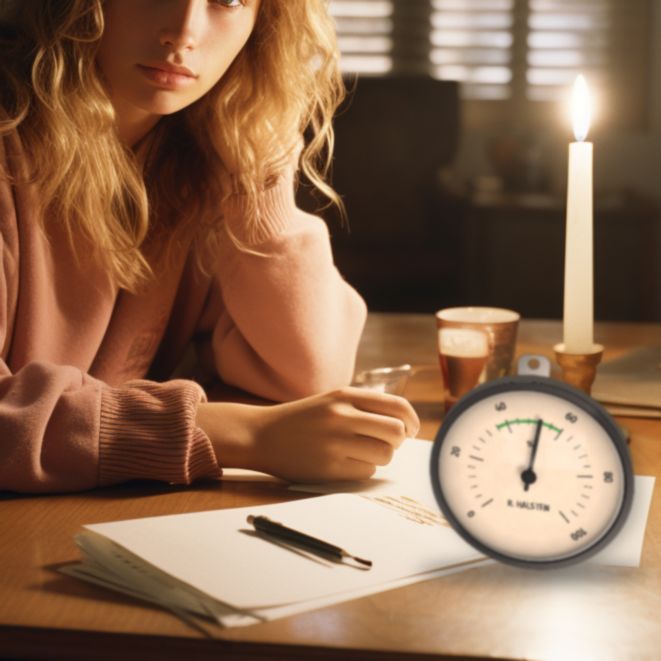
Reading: 52; %
